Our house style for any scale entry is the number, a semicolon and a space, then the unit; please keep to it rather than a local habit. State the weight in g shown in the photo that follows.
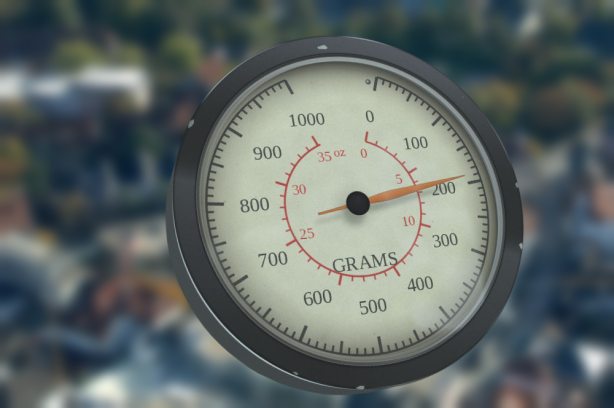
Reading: 190; g
